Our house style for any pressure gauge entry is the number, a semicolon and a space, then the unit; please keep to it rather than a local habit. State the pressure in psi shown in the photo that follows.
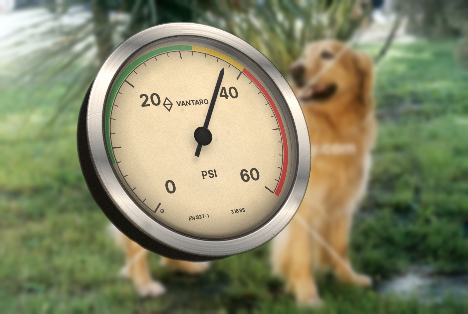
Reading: 37; psi
